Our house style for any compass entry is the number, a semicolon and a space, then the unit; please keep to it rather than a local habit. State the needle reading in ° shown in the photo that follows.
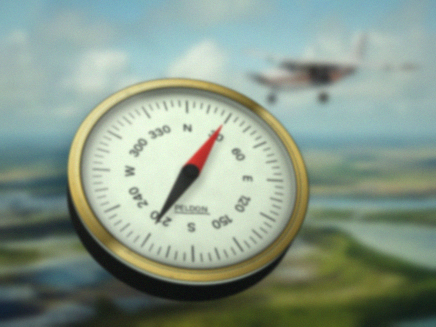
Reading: 30; °
